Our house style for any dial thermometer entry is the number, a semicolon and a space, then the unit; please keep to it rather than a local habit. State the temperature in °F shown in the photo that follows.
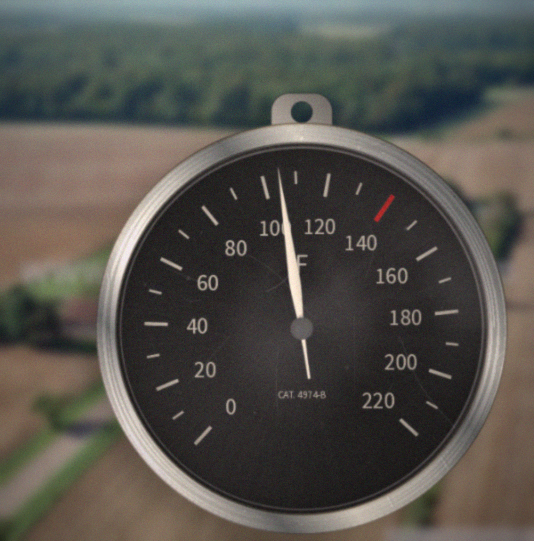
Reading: 105; °F
